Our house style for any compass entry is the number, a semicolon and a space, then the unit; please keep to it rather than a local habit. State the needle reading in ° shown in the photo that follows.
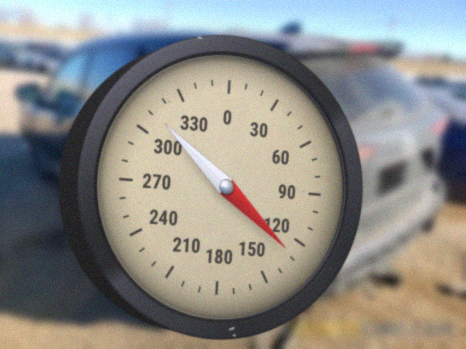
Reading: 130; °
